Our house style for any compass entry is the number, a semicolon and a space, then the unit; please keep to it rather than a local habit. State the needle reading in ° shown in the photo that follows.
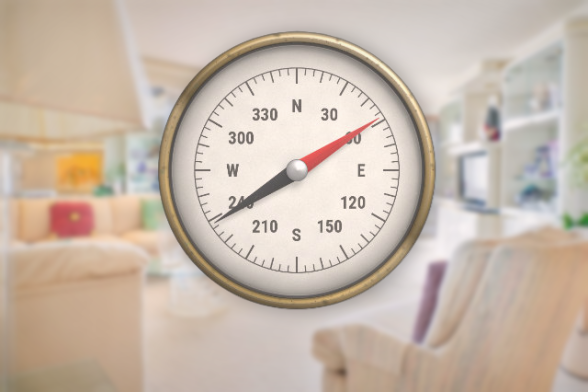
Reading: 57.5; °
